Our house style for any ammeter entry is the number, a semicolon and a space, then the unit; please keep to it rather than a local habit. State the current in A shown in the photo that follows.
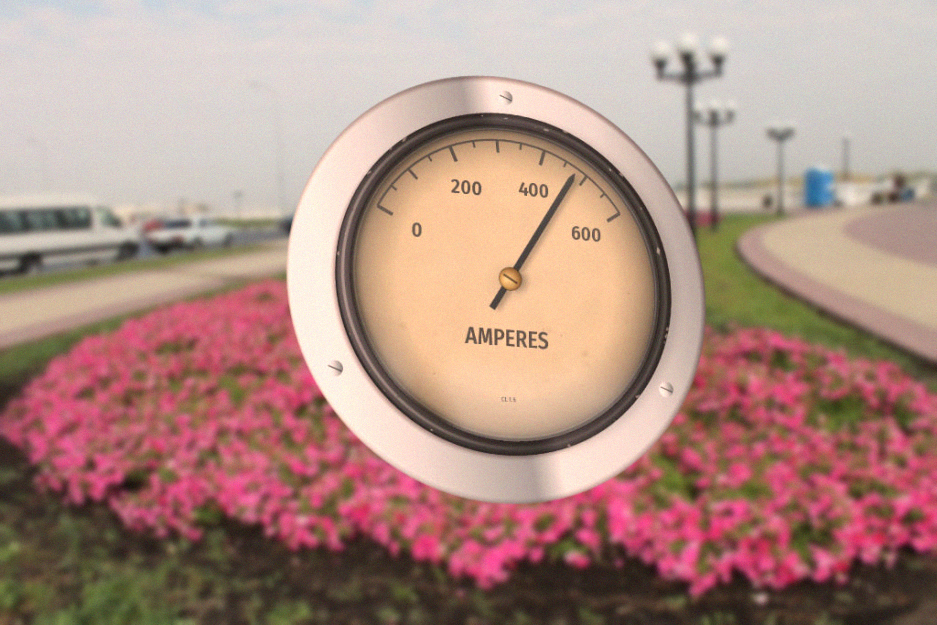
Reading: 475; A
